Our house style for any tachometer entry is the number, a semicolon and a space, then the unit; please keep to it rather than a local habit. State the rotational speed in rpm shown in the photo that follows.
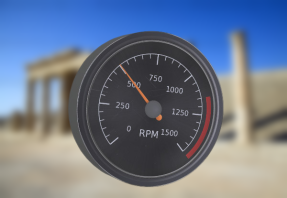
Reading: 500; rpm
